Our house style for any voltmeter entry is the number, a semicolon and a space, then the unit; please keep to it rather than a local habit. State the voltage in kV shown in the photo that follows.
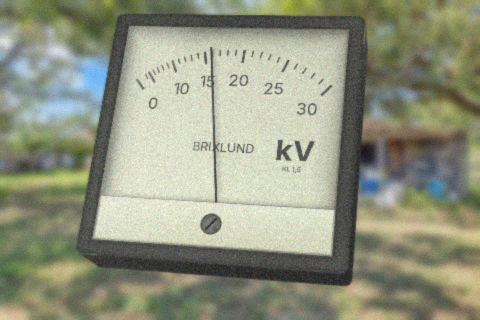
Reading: 16; kV
